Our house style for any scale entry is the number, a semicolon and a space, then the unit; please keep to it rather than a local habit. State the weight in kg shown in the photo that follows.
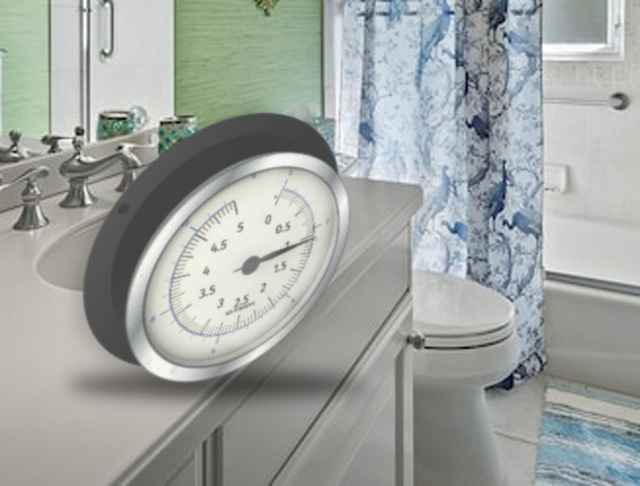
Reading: 1; kg
